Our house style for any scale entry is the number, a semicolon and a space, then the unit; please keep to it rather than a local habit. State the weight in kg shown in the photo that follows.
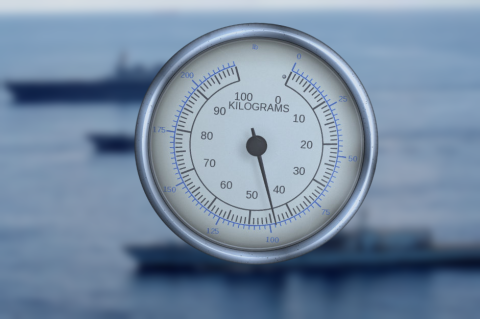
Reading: 44; kg
